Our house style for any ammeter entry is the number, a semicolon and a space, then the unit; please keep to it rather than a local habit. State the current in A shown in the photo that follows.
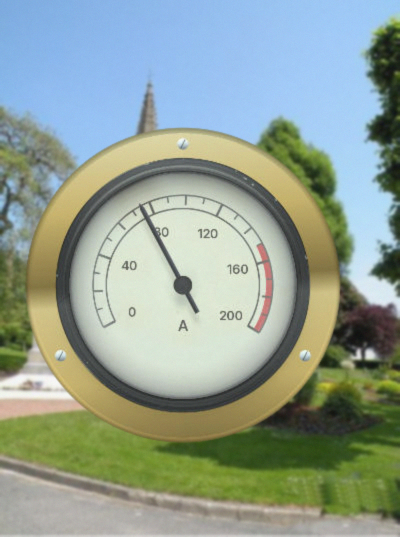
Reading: 75; A
